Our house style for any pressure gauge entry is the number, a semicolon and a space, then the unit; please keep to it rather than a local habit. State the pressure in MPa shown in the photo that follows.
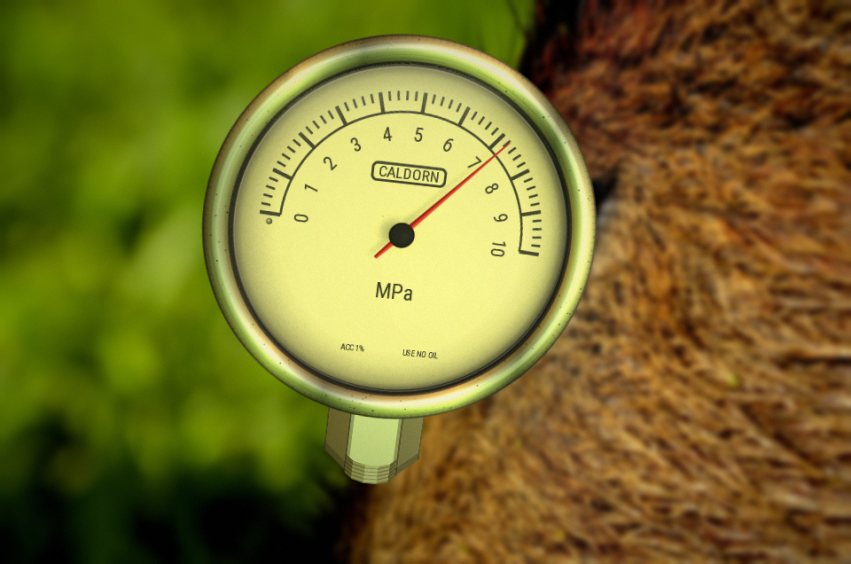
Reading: 7.2; MPa
